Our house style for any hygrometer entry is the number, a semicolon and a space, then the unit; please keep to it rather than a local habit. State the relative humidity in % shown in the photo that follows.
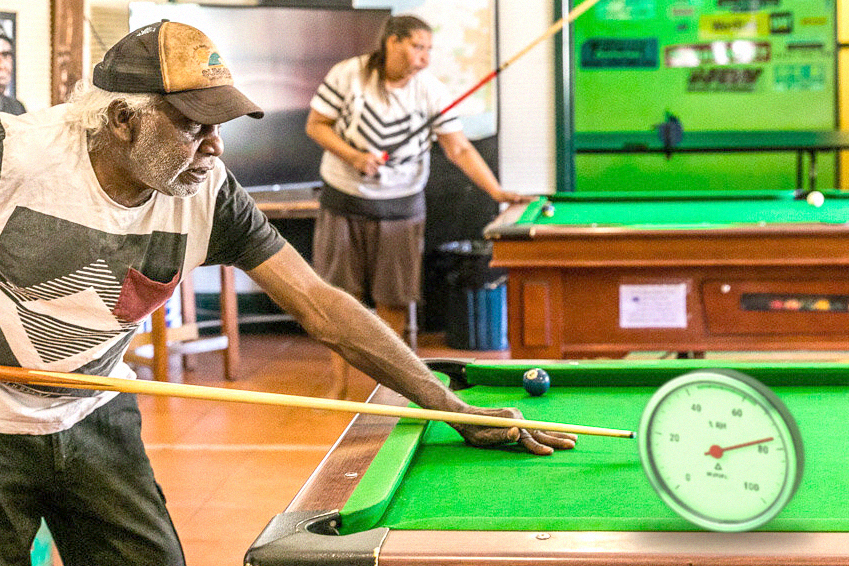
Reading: 76; %
